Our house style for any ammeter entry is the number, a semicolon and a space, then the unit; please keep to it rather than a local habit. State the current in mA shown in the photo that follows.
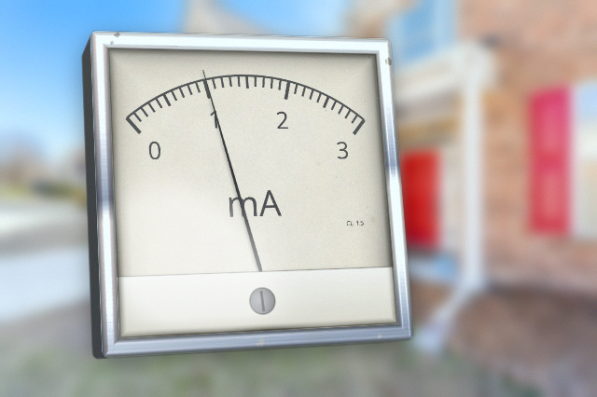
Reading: 1; mA
